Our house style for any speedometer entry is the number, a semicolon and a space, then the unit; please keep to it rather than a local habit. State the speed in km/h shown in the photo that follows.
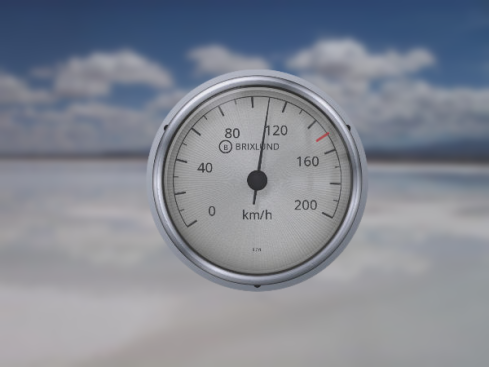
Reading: 110; km/h
